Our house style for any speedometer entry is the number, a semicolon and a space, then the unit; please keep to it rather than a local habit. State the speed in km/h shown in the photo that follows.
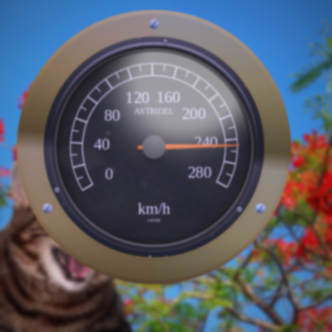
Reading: 245; km/h
